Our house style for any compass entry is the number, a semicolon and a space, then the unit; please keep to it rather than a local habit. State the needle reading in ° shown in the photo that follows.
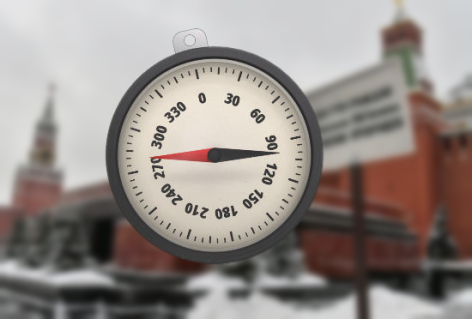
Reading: 280; °
